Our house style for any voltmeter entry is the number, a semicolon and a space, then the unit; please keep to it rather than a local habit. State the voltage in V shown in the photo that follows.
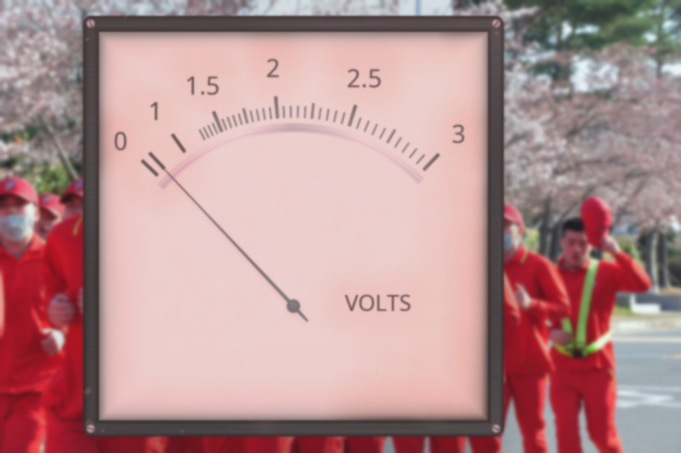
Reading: 0.5; V
